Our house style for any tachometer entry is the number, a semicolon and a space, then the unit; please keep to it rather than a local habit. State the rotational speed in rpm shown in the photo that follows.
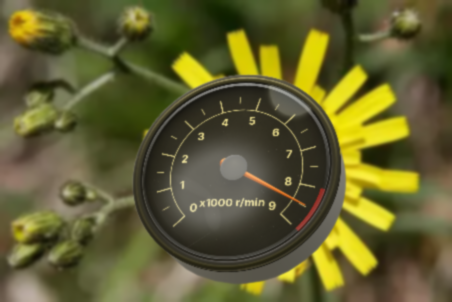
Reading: 8500; rpm
